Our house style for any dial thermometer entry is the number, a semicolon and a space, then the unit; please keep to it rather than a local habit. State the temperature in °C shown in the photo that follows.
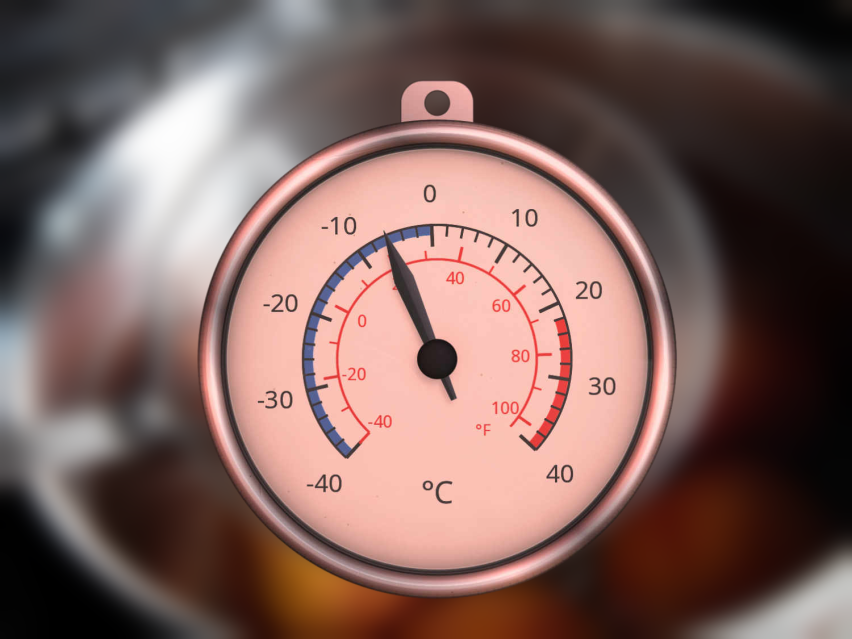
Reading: -6; °C
